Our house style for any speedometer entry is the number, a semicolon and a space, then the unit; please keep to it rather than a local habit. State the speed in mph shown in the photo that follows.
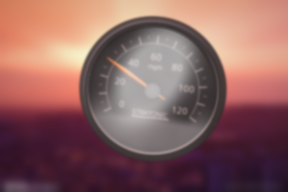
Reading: 30; mph
